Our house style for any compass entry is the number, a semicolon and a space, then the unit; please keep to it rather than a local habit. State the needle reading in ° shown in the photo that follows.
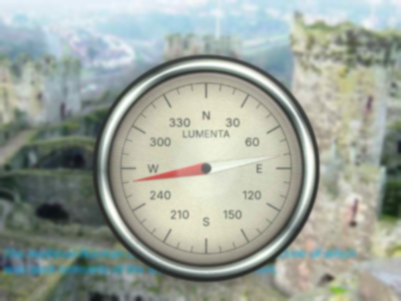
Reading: 260; °
